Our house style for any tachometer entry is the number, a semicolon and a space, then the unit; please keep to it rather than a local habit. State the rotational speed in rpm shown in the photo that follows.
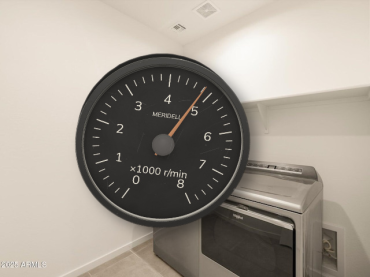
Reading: 4800; rpm
